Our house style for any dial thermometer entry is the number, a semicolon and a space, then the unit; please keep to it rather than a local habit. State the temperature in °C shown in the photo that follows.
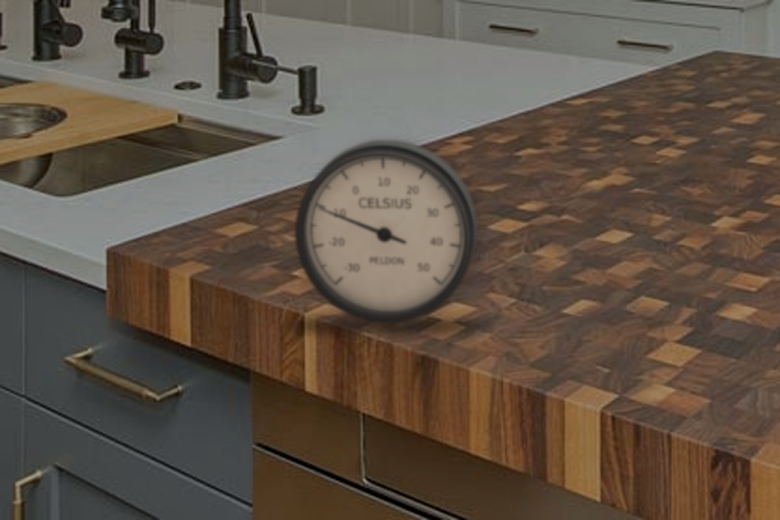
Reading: -10; °C
